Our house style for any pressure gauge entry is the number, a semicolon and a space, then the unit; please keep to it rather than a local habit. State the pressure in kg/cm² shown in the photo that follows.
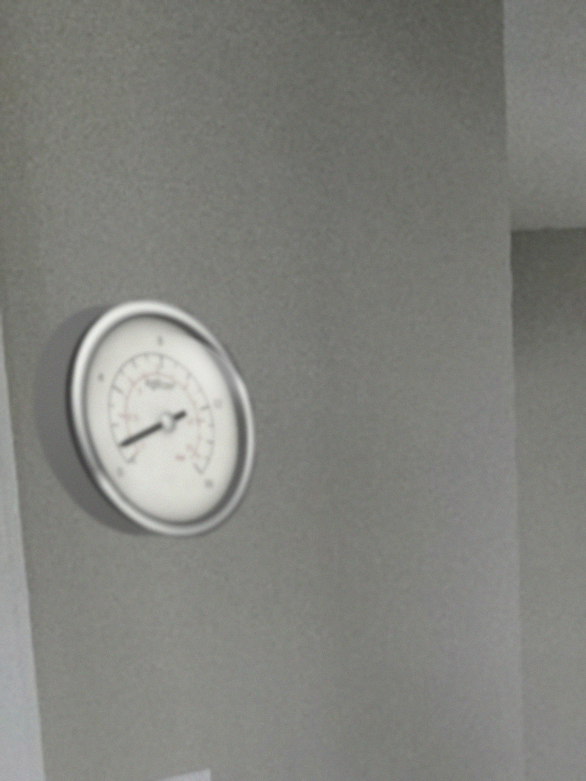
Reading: 1; kg/cm²
